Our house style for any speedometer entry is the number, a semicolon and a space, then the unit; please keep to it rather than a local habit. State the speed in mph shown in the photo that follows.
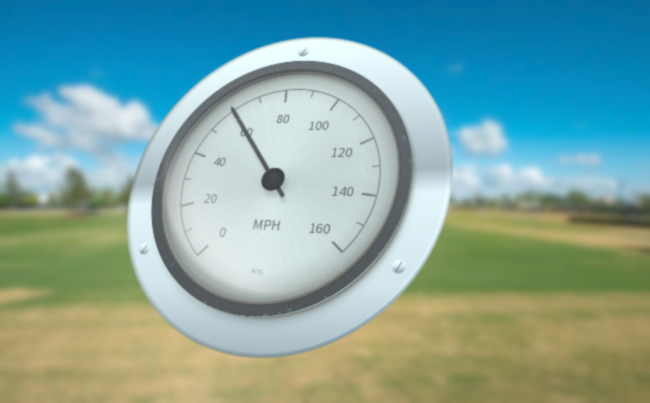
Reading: 60; mph
